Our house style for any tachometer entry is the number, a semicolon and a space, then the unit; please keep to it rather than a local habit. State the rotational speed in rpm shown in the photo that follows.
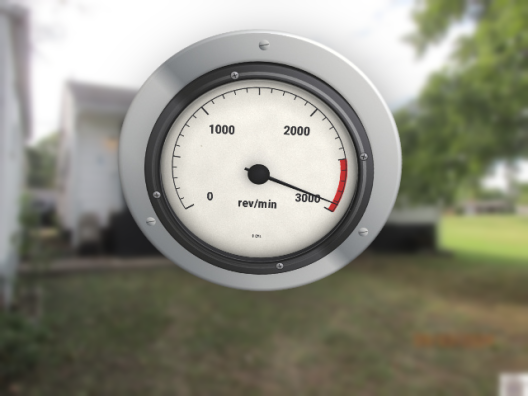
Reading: 2900; rpm
